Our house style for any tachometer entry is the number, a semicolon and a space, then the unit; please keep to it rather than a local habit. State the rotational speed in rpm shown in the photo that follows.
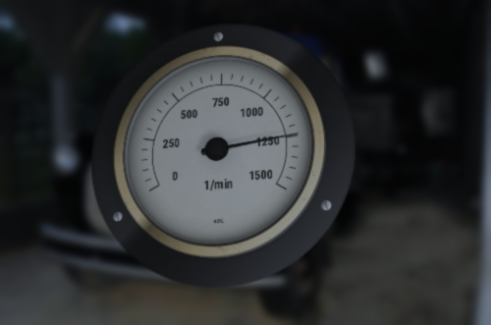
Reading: 1250; rpm
